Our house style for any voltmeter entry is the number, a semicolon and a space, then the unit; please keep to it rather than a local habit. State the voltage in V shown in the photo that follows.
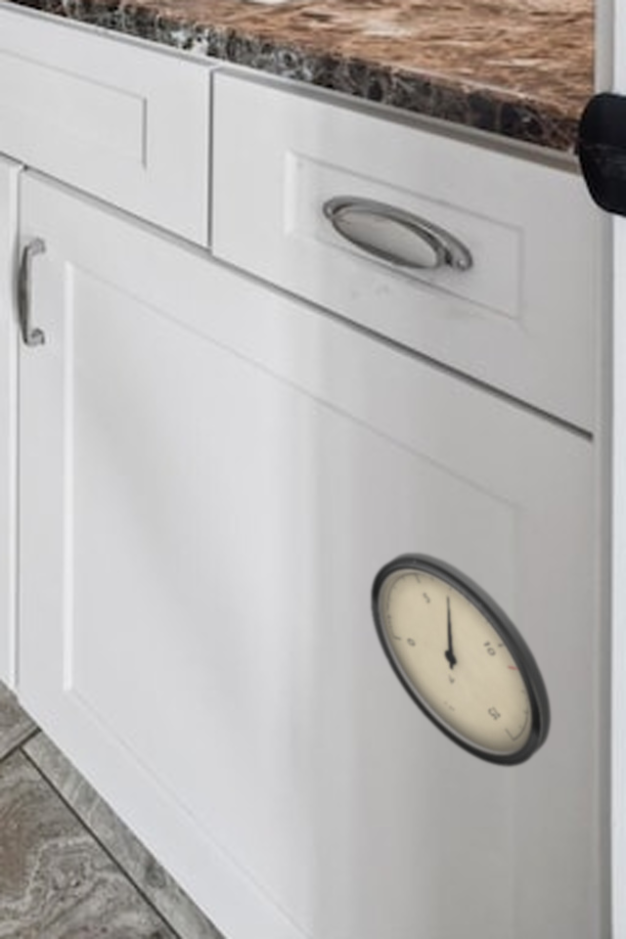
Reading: 7; V
